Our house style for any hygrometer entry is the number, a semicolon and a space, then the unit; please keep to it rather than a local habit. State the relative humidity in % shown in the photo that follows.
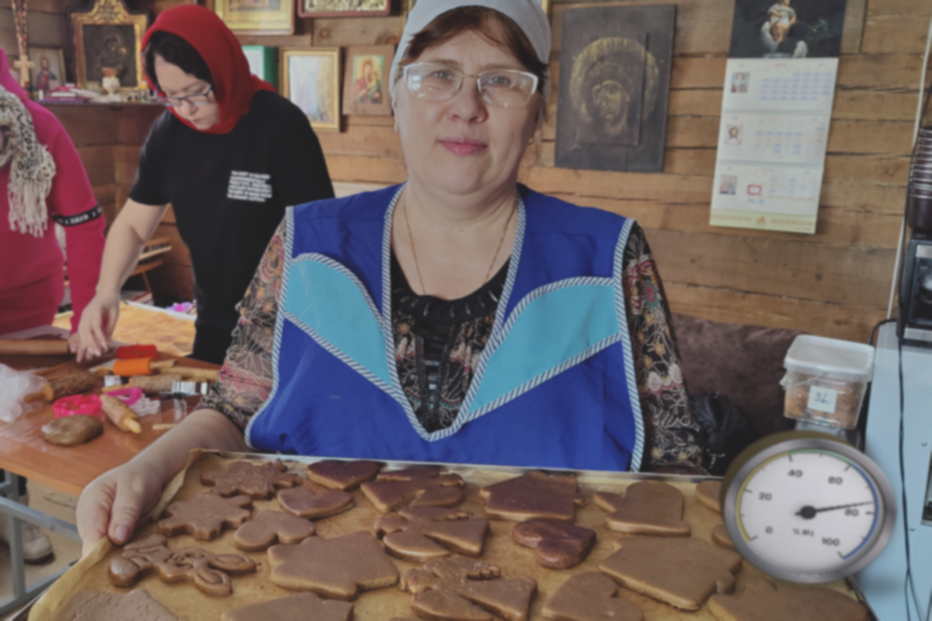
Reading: 75; %
